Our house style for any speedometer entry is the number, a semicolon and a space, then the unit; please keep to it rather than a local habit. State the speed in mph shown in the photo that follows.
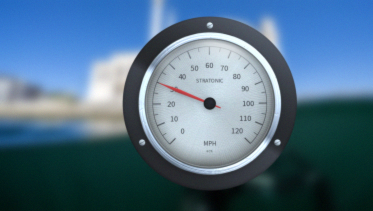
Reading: 30; mph
